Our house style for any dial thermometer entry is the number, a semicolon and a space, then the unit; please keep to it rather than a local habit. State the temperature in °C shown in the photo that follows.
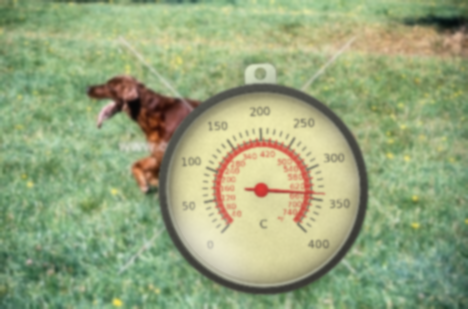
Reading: 340; °C
